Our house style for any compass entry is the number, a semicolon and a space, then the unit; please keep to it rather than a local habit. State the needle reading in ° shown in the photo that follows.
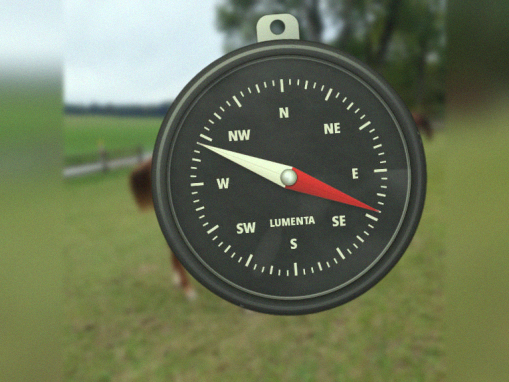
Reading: 115; °
